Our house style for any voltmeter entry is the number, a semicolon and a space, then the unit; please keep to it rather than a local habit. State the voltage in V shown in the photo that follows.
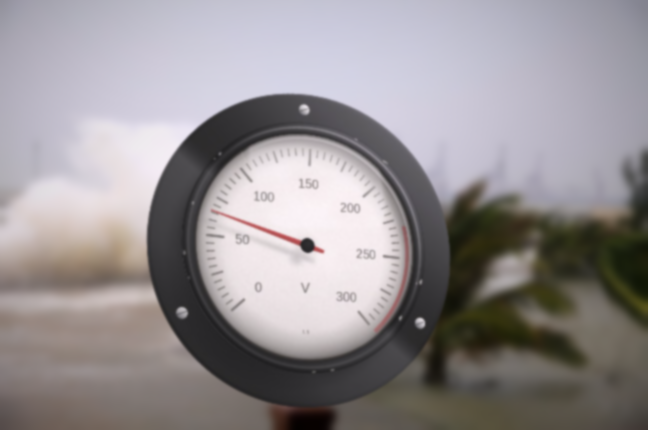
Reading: 65; V
